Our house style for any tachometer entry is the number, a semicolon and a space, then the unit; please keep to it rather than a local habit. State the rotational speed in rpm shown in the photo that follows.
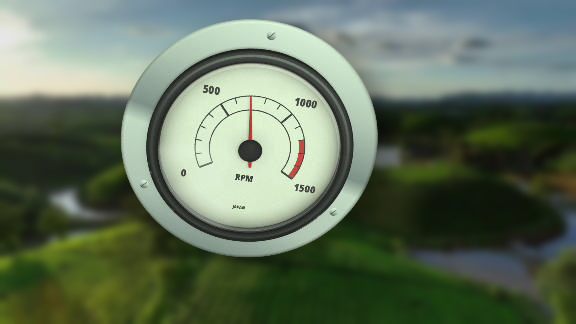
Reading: 700; rpm
